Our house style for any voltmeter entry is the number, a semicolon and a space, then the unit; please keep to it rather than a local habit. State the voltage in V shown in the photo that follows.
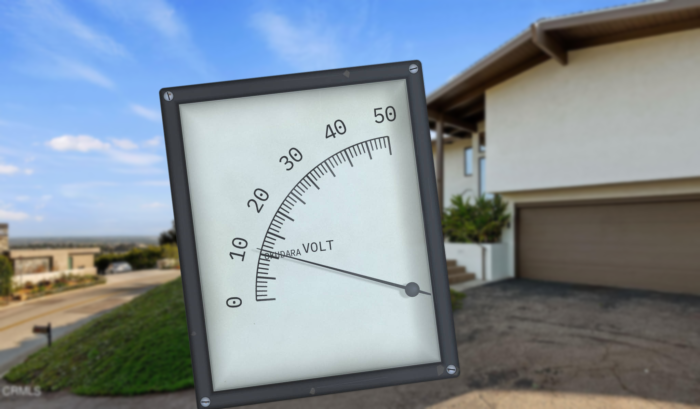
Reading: 11; V
